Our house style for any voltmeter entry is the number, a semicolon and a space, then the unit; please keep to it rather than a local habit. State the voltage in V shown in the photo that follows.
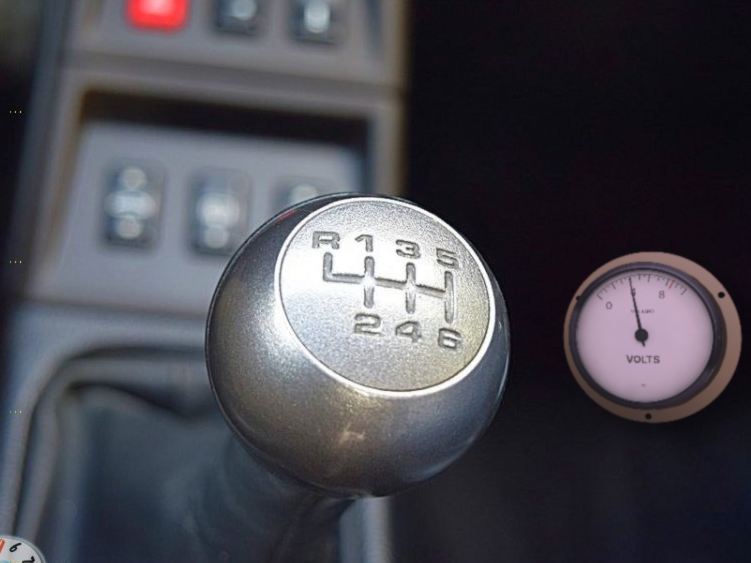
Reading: 4; V
